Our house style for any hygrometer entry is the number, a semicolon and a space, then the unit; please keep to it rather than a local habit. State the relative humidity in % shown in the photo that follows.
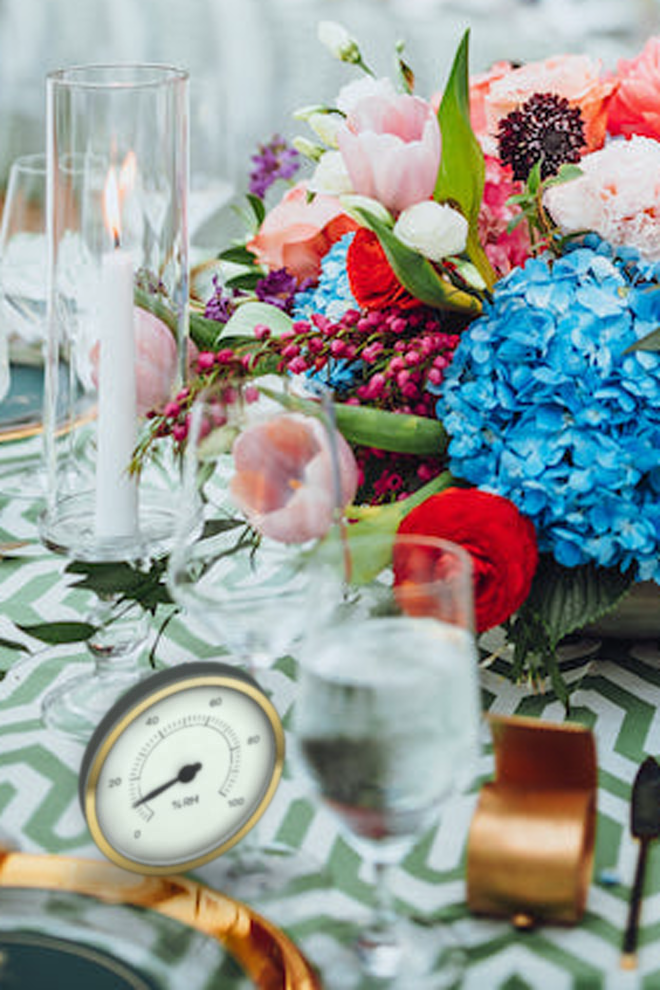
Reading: 10; %
